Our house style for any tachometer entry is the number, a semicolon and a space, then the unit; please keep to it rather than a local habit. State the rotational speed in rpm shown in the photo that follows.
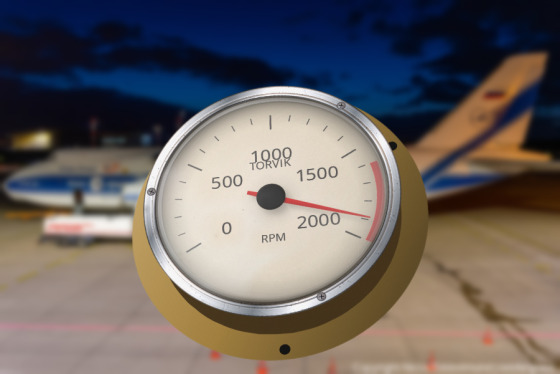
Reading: 1900; rpm
